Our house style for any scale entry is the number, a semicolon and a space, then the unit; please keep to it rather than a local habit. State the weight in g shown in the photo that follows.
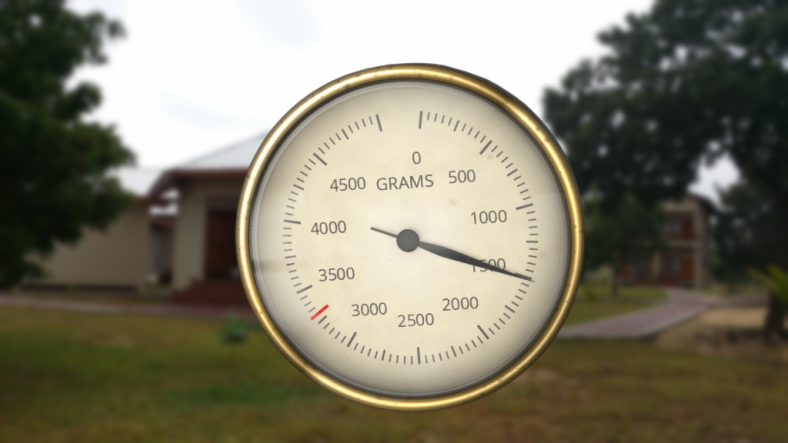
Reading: 1500; g
